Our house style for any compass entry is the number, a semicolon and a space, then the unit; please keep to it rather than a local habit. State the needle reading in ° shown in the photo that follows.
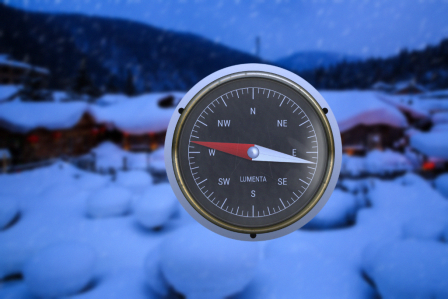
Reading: 280; °
